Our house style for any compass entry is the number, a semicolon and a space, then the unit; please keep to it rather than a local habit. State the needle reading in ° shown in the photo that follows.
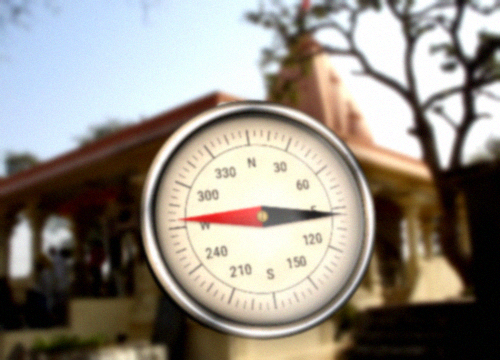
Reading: 275; °
